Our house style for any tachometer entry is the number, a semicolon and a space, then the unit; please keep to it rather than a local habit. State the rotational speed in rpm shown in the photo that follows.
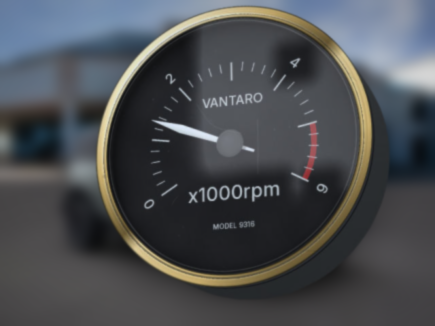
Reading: 1300; rpm
